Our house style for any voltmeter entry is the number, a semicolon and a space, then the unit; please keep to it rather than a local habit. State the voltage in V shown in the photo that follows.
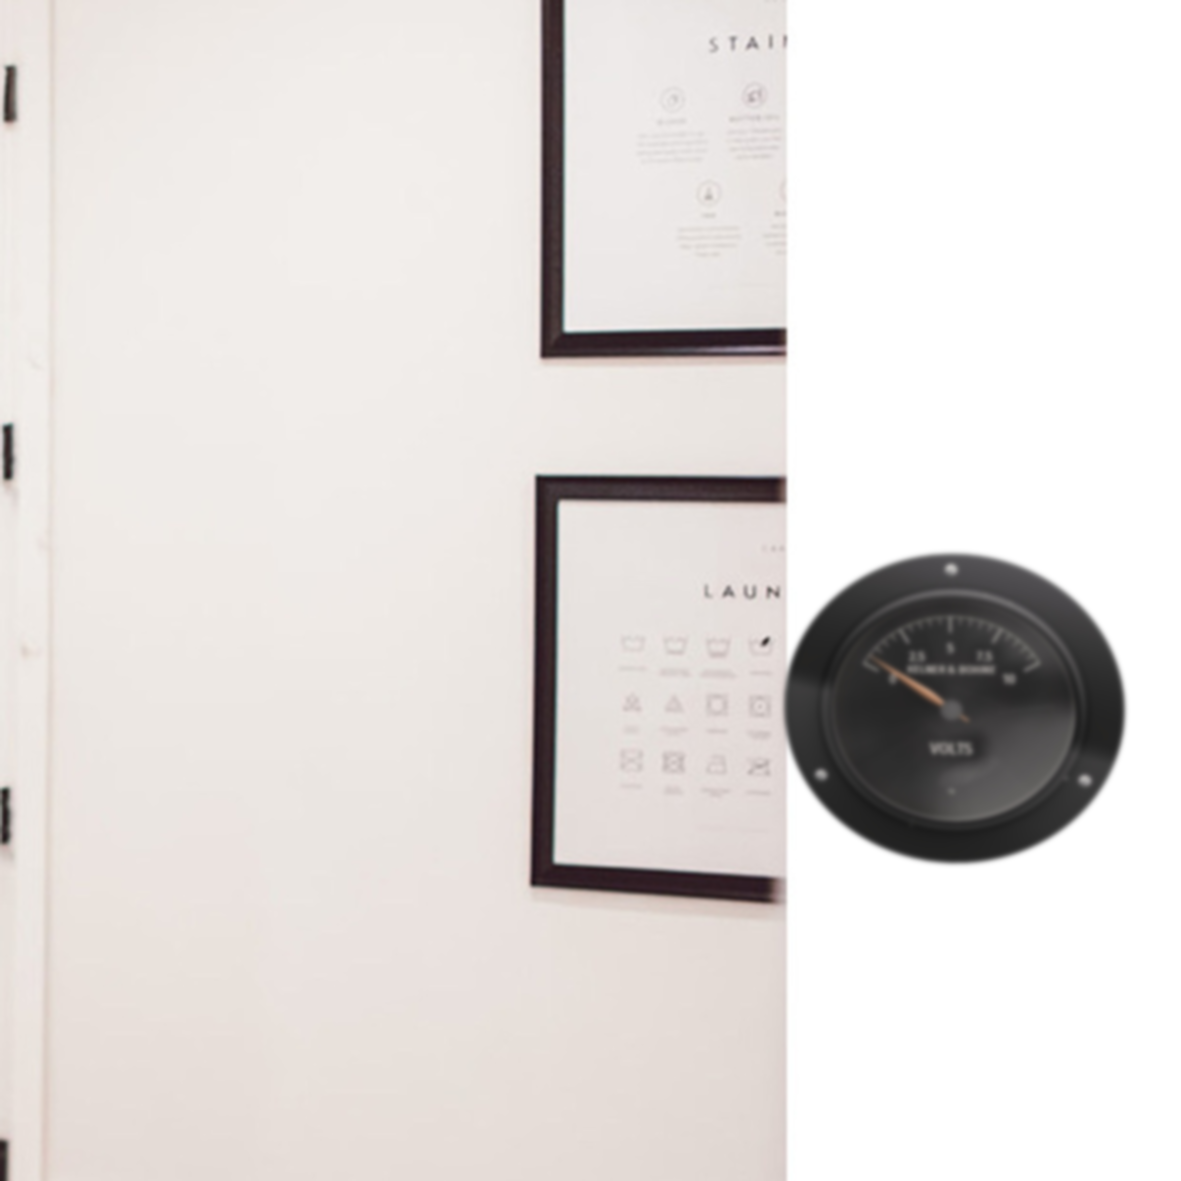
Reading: 0.5; V
